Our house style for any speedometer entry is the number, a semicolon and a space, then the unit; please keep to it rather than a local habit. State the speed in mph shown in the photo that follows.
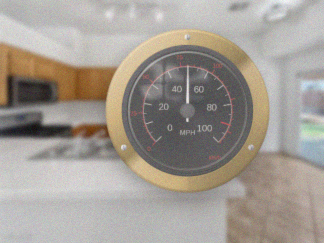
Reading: 50; mph
